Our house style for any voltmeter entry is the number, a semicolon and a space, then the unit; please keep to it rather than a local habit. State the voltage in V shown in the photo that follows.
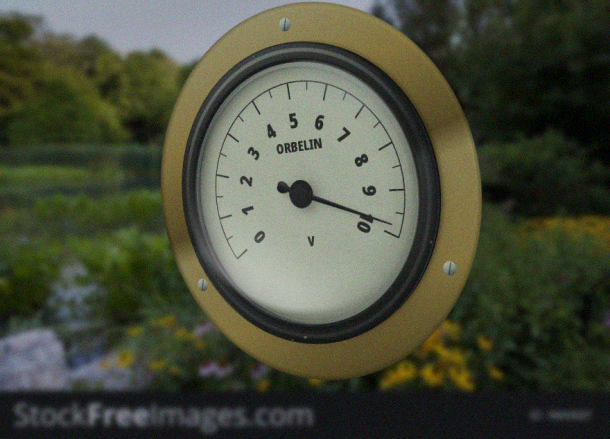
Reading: 9.75; V
